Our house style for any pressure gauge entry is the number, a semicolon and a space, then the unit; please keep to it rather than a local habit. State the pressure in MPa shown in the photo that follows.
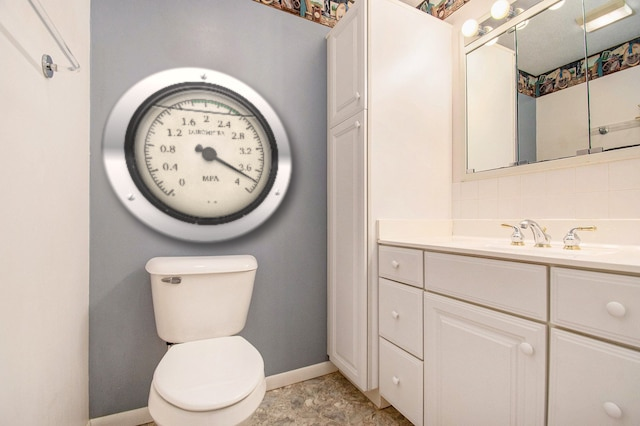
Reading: 3.8; MPa
